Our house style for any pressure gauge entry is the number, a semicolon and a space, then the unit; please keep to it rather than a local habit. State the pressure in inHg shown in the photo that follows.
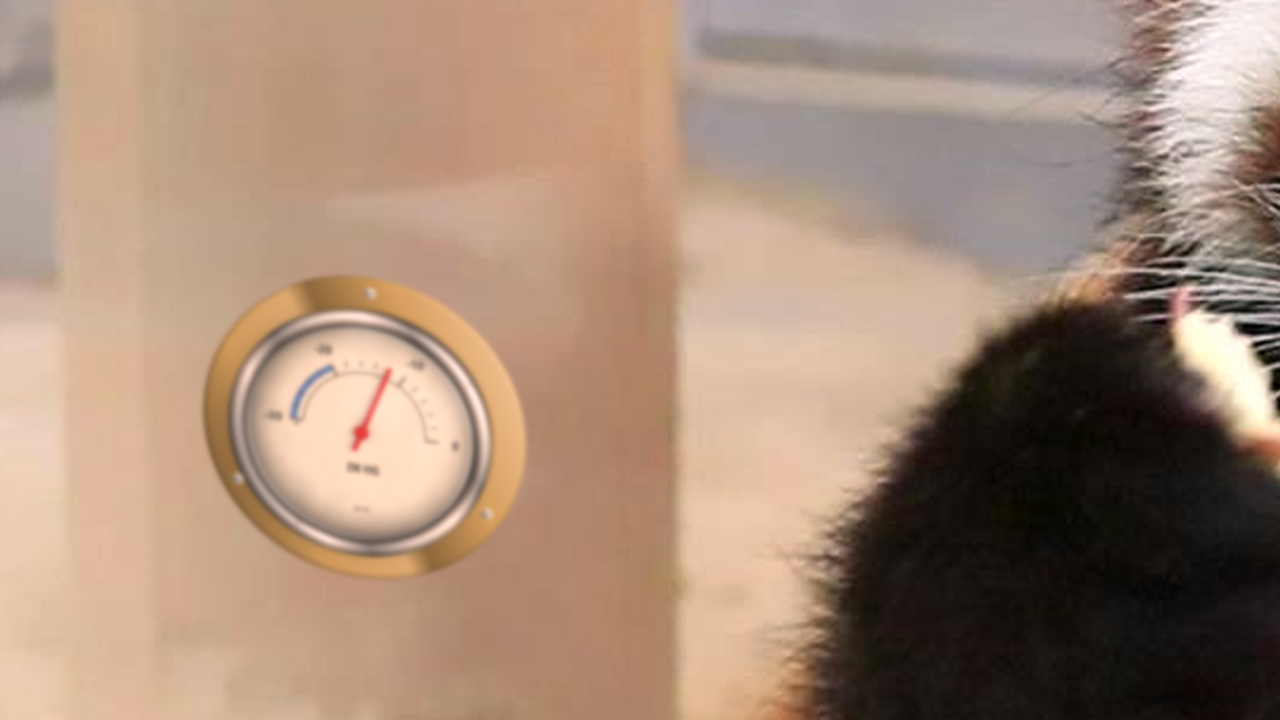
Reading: -12; inHg
